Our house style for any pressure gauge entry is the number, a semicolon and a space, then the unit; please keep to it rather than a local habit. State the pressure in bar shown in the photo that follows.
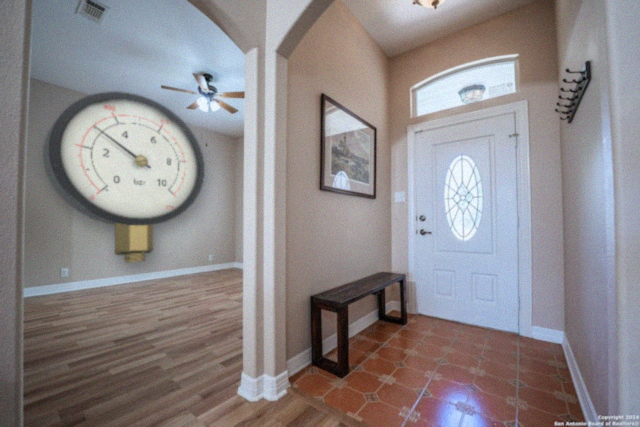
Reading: 3; bar
